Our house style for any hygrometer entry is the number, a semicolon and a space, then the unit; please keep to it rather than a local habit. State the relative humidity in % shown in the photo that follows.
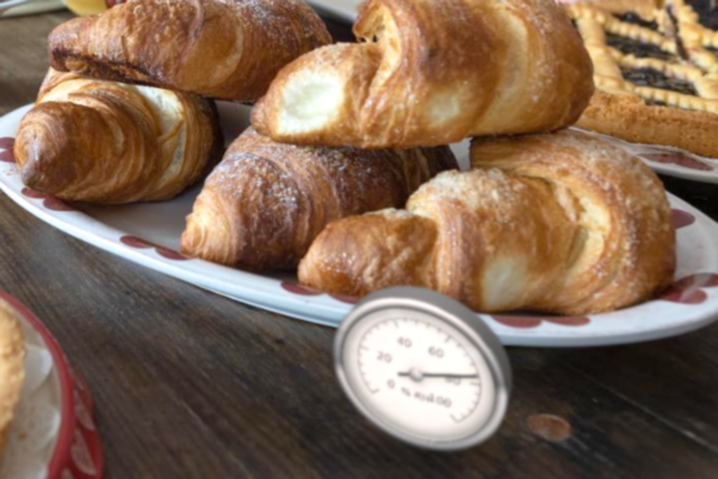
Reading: 76; %
